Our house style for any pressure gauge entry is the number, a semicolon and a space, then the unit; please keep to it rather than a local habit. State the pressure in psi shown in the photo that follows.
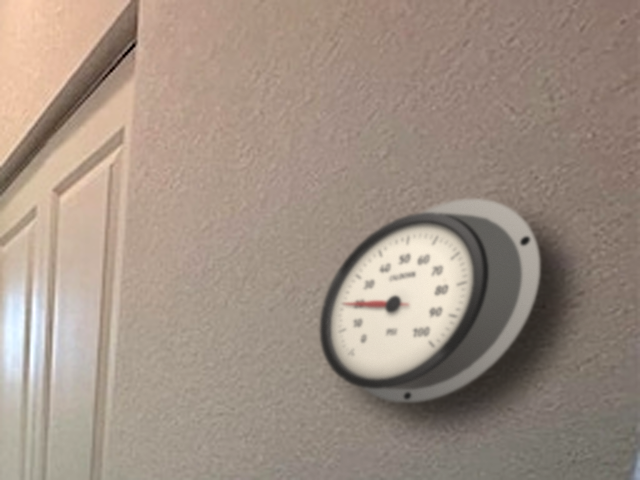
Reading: 20; psi
